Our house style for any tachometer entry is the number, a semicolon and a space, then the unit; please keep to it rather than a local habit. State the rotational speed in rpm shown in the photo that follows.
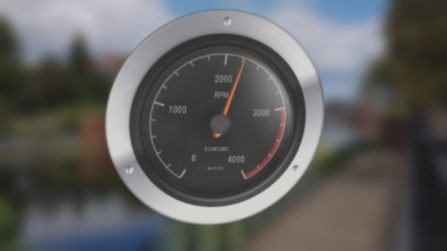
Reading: 2200; rpm
